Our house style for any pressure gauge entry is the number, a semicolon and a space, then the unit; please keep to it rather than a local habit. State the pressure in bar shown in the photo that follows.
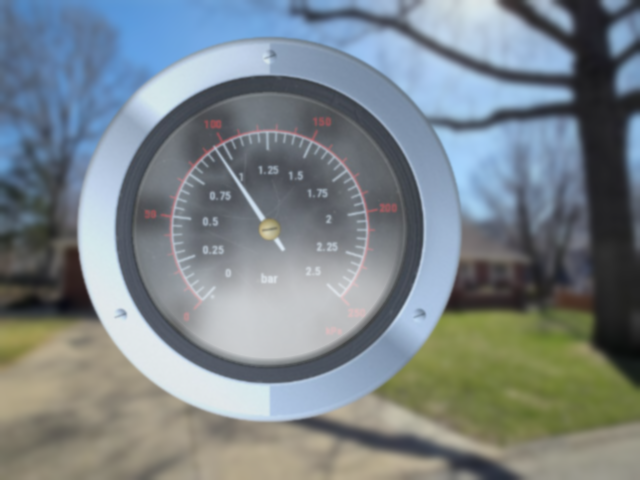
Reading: 0.95; bar
